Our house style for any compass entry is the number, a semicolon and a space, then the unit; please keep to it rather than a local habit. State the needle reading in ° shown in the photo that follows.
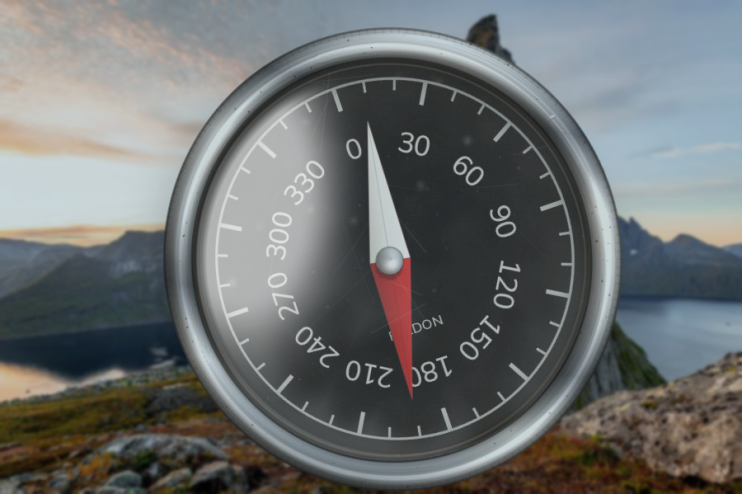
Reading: 190; °
